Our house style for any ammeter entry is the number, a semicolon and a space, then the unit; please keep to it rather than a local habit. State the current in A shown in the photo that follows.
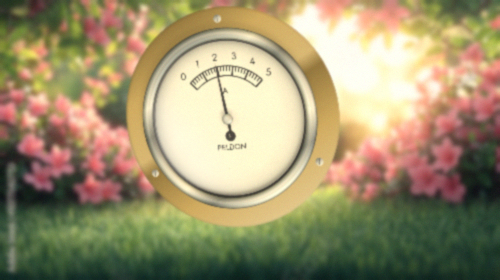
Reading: 2; A
